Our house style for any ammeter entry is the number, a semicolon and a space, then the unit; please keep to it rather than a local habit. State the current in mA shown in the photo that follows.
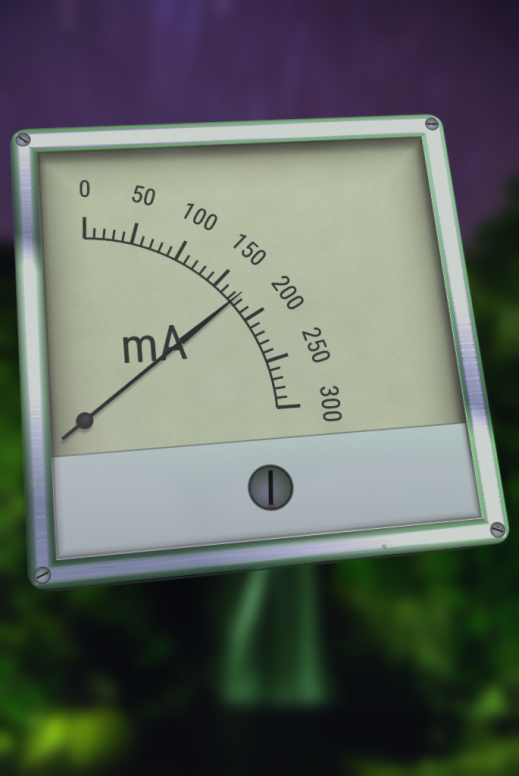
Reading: 175; mA
